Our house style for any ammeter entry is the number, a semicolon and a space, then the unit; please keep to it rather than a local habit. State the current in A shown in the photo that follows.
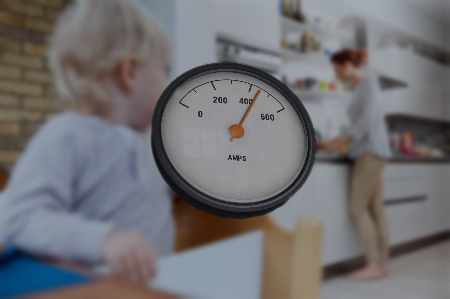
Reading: 450; A
